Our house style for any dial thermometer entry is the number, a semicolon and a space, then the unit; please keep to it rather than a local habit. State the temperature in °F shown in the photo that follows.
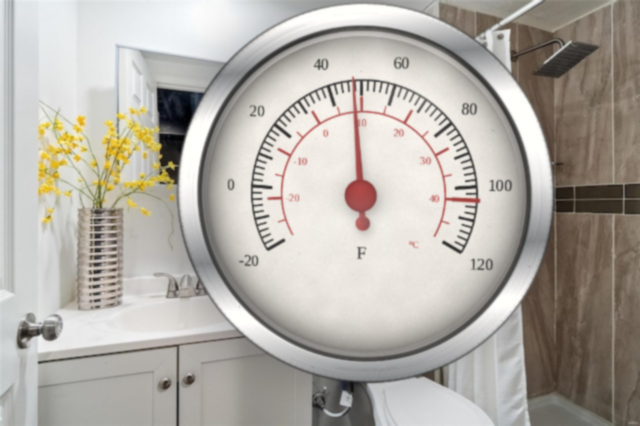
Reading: 48; °F
